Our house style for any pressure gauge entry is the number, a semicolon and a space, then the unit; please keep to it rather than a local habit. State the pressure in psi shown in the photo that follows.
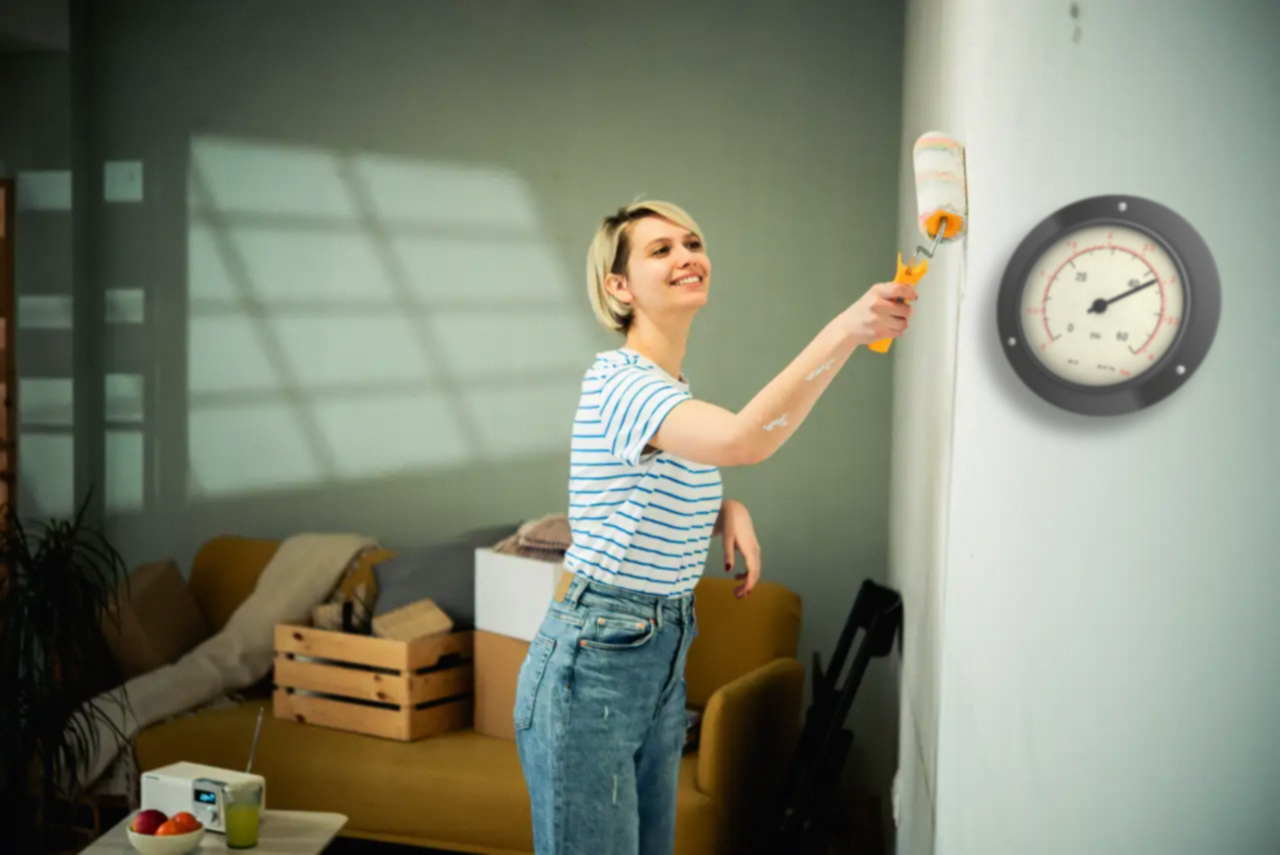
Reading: 42.5; psi
